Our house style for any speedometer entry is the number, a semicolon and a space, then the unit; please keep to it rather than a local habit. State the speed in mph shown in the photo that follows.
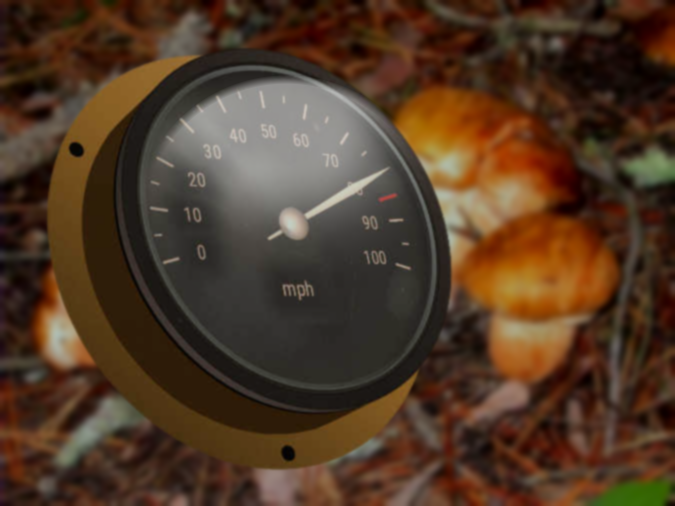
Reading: 80; mph
